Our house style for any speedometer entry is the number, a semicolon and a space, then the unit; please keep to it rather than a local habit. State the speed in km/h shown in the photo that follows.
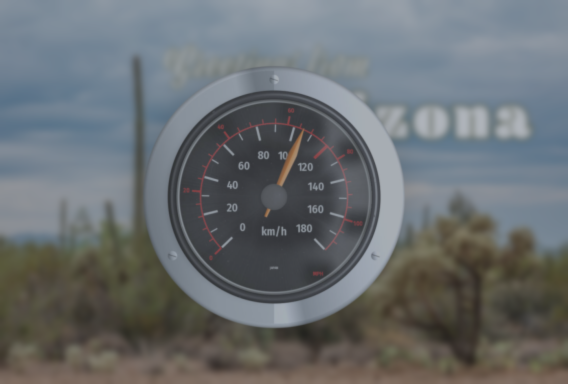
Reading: 105; km/h
